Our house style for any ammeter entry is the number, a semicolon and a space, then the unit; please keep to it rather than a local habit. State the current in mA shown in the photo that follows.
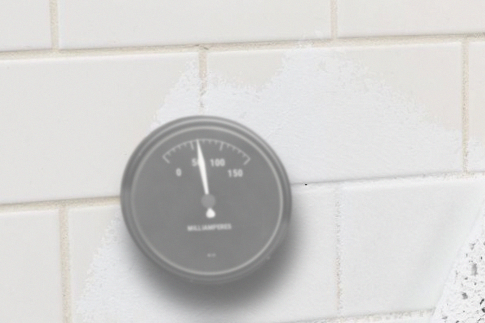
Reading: 60; mA
